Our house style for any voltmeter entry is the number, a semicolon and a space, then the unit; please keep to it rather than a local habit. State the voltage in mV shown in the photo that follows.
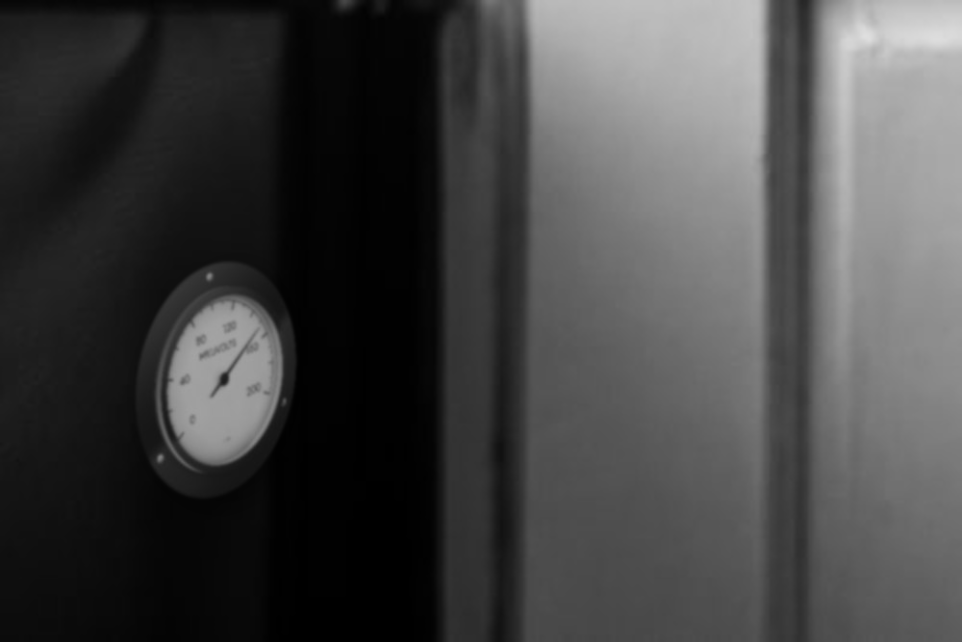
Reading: 150; mV
